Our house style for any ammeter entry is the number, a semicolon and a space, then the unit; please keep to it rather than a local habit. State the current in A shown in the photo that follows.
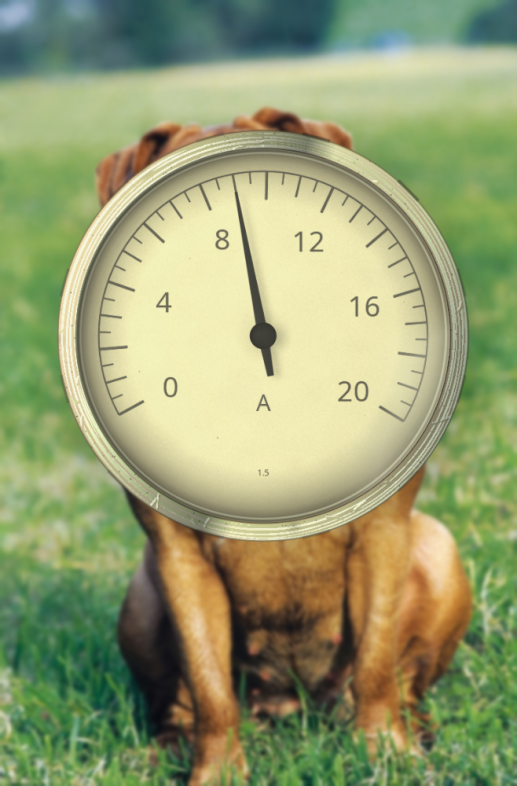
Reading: 9; A
